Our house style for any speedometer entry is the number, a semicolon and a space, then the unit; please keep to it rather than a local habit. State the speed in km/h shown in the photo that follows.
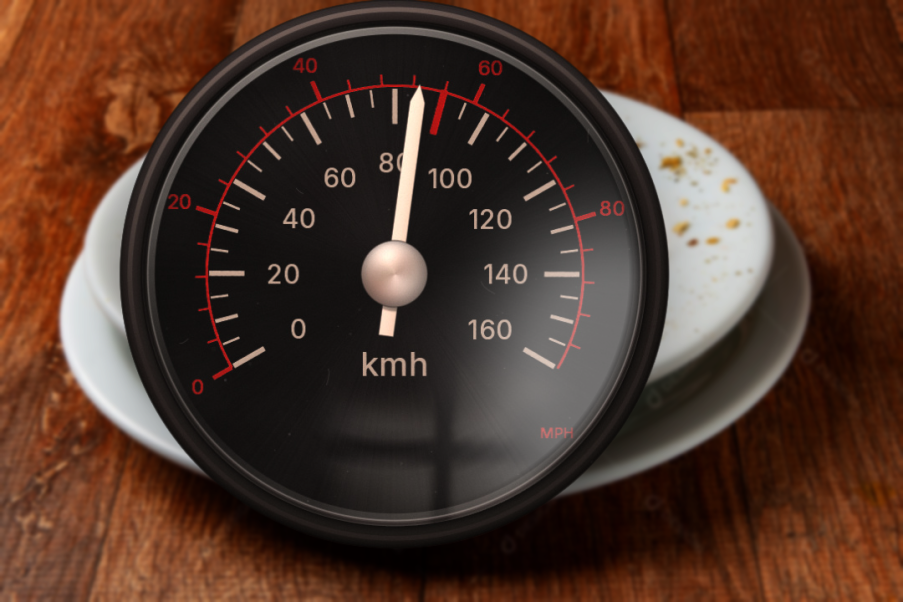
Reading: 85; km/h
